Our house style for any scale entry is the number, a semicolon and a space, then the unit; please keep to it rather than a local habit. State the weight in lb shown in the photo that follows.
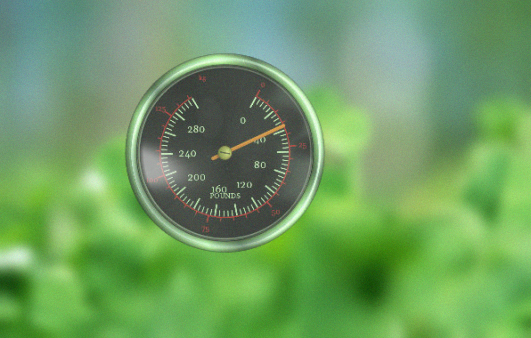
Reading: 36; lb
